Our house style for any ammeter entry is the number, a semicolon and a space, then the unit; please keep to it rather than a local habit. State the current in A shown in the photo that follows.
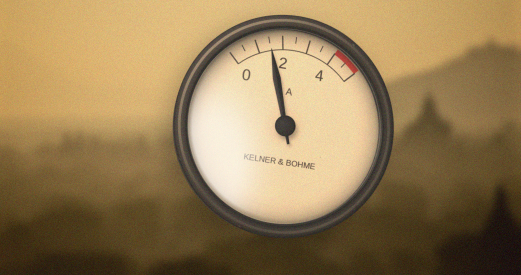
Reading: 1.5; A
